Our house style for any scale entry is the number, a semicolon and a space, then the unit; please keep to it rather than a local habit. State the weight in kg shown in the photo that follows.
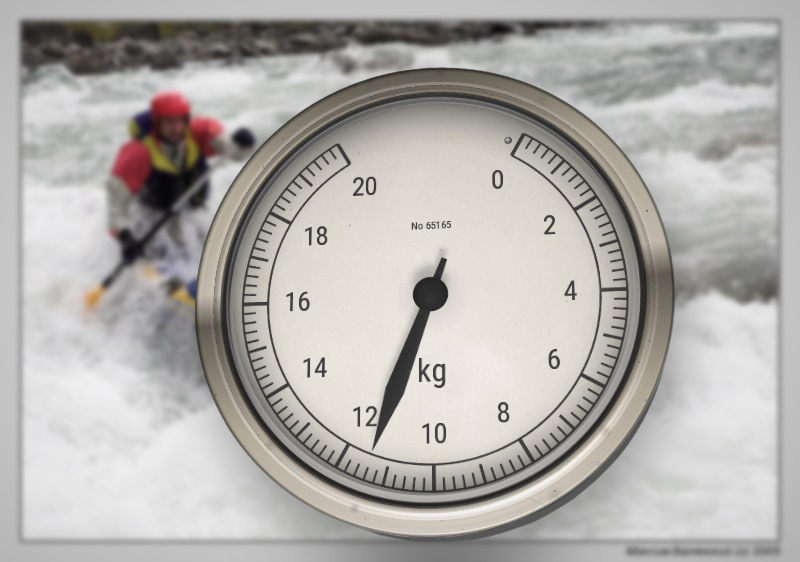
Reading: 11.4; kg
